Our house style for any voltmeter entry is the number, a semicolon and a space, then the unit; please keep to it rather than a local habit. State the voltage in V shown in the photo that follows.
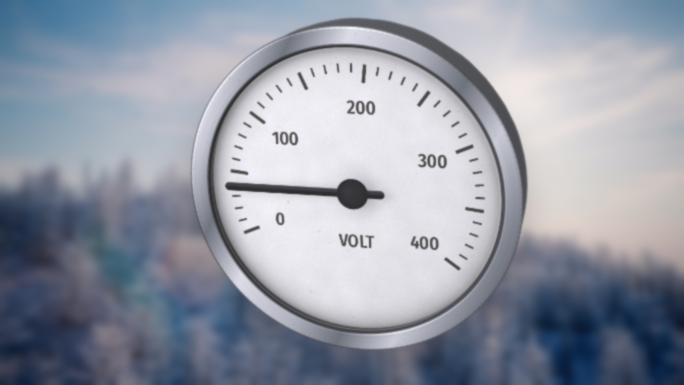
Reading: 40; V
